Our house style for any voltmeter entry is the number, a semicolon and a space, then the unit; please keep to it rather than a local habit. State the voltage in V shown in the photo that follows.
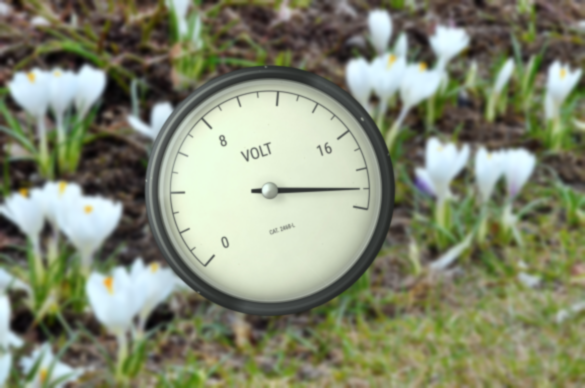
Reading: 19; V
